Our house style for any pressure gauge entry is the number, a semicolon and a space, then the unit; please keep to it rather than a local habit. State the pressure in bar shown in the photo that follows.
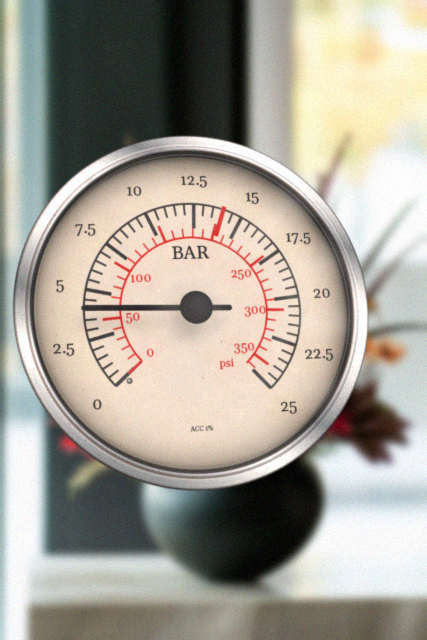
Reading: 4; bar
